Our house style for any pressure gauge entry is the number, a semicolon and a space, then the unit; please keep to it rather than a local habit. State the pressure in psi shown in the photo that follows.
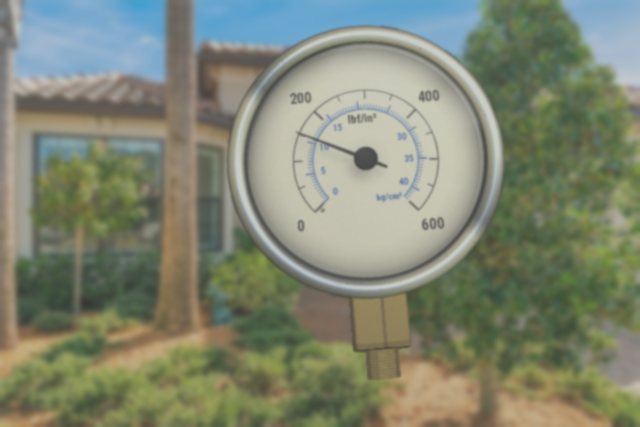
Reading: 150; psi
